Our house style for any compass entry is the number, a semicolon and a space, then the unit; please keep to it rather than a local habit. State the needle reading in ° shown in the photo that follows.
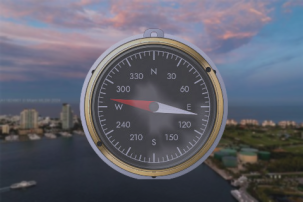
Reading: 280; °
